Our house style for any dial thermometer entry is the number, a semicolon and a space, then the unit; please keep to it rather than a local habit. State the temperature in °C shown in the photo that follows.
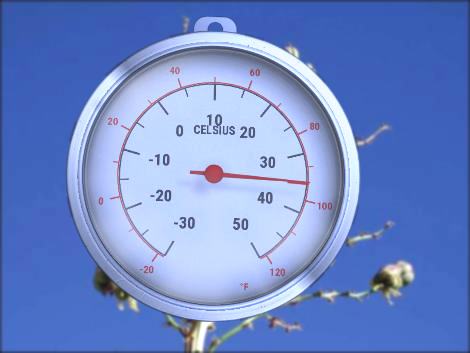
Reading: 35; °C
